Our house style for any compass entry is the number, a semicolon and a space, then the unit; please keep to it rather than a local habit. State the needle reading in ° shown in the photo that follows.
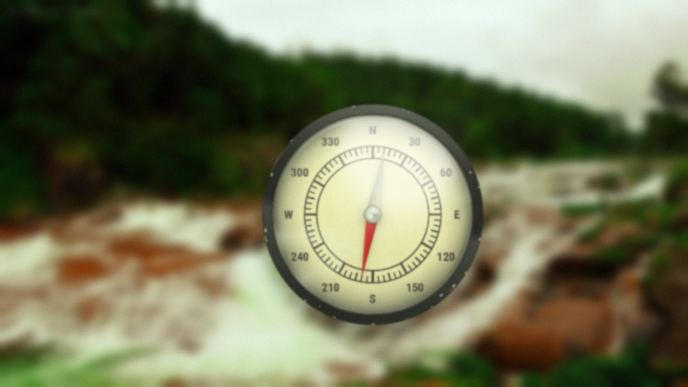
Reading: 190; °
